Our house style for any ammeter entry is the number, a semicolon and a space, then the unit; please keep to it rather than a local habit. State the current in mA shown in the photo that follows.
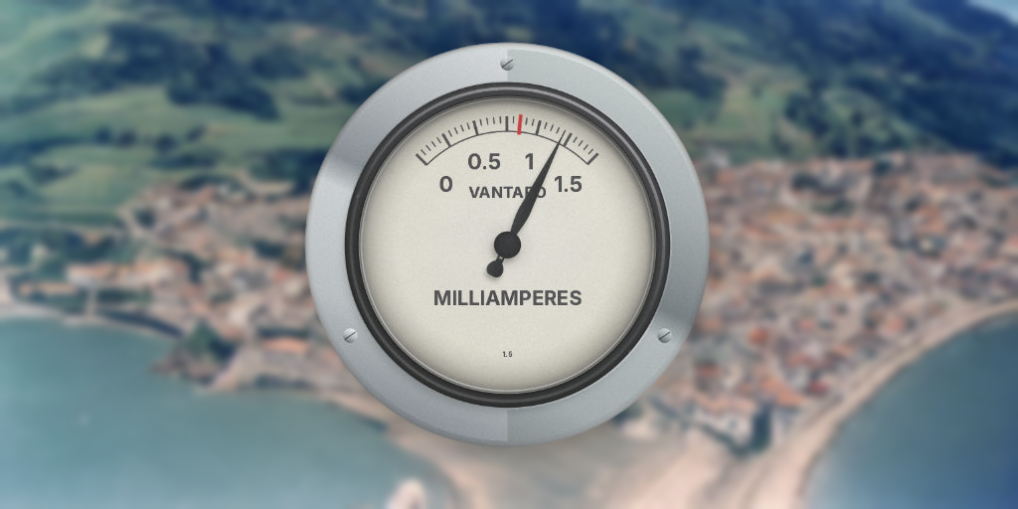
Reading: 1.2; mA
